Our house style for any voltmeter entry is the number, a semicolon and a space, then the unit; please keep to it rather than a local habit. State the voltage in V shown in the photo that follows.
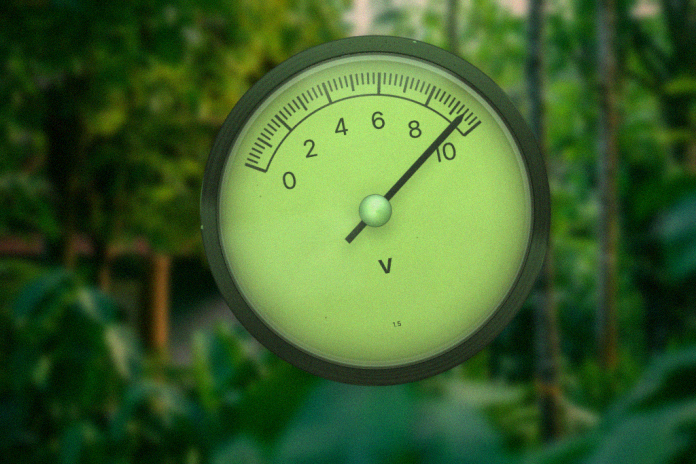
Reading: 9.4; V
